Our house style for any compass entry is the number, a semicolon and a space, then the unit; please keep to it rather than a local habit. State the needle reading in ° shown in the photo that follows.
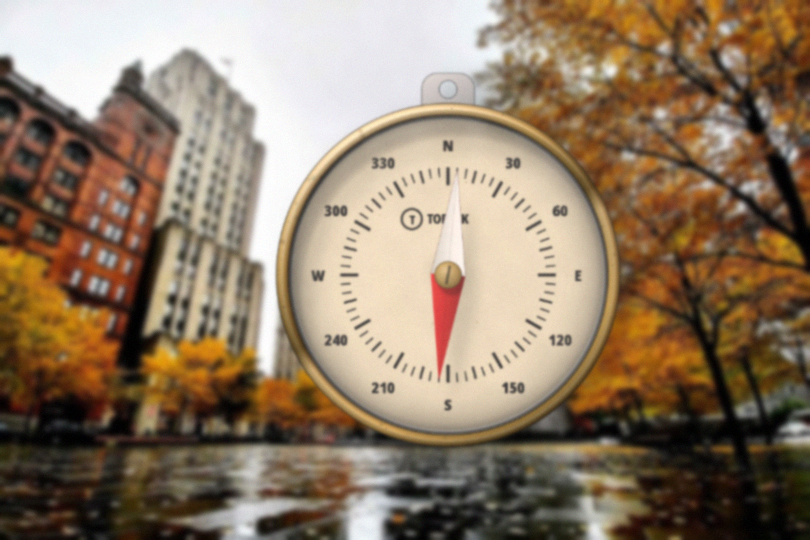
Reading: 185; °
